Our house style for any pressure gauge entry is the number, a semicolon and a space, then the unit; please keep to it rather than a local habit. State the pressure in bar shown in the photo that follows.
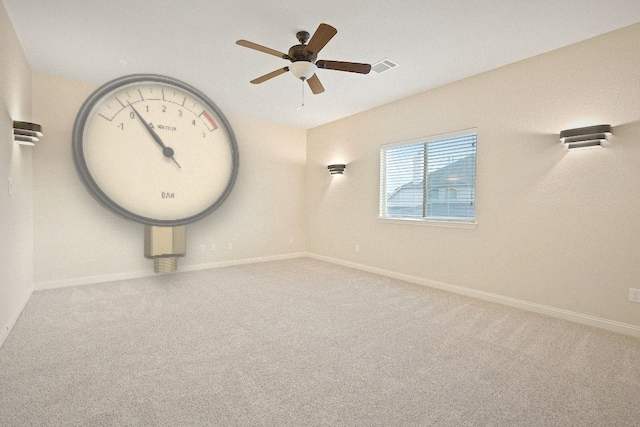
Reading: 0.25; bar
